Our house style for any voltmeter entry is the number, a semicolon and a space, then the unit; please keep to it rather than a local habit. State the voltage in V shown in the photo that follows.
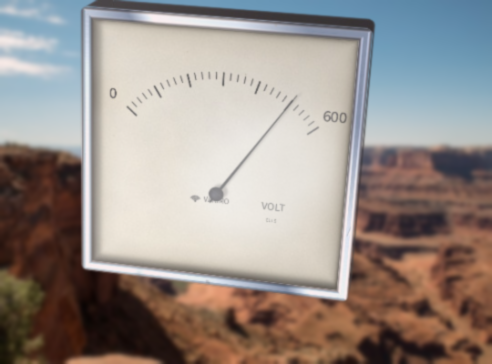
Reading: 500; V
